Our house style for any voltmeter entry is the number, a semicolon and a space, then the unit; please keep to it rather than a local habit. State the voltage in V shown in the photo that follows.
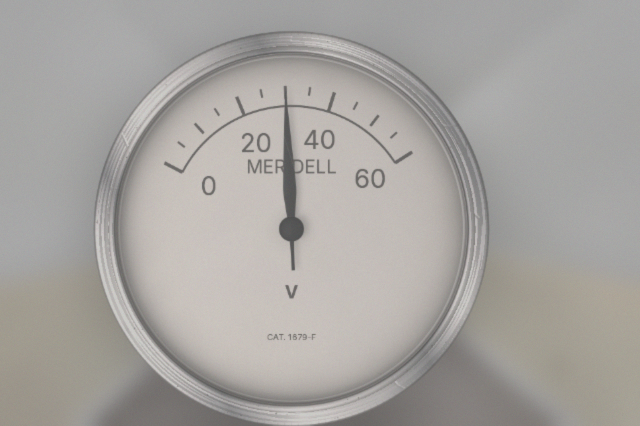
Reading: 30; V
